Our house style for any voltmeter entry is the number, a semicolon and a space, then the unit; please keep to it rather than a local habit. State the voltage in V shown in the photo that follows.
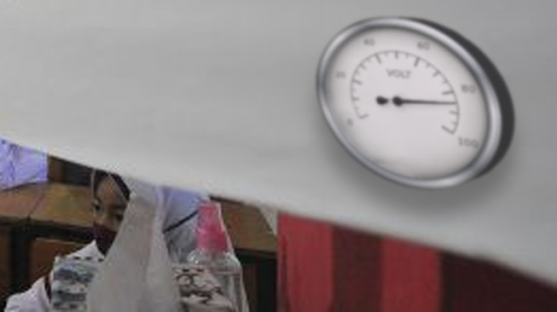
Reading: 85; V
